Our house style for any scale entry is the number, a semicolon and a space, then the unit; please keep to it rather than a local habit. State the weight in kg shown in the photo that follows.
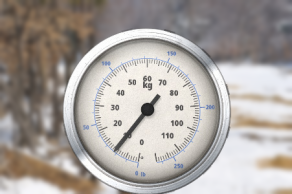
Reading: 10; kg
